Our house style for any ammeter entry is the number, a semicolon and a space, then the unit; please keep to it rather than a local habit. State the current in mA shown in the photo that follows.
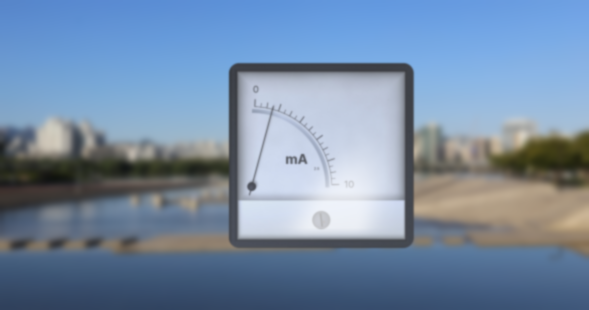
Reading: 1.5; mA
